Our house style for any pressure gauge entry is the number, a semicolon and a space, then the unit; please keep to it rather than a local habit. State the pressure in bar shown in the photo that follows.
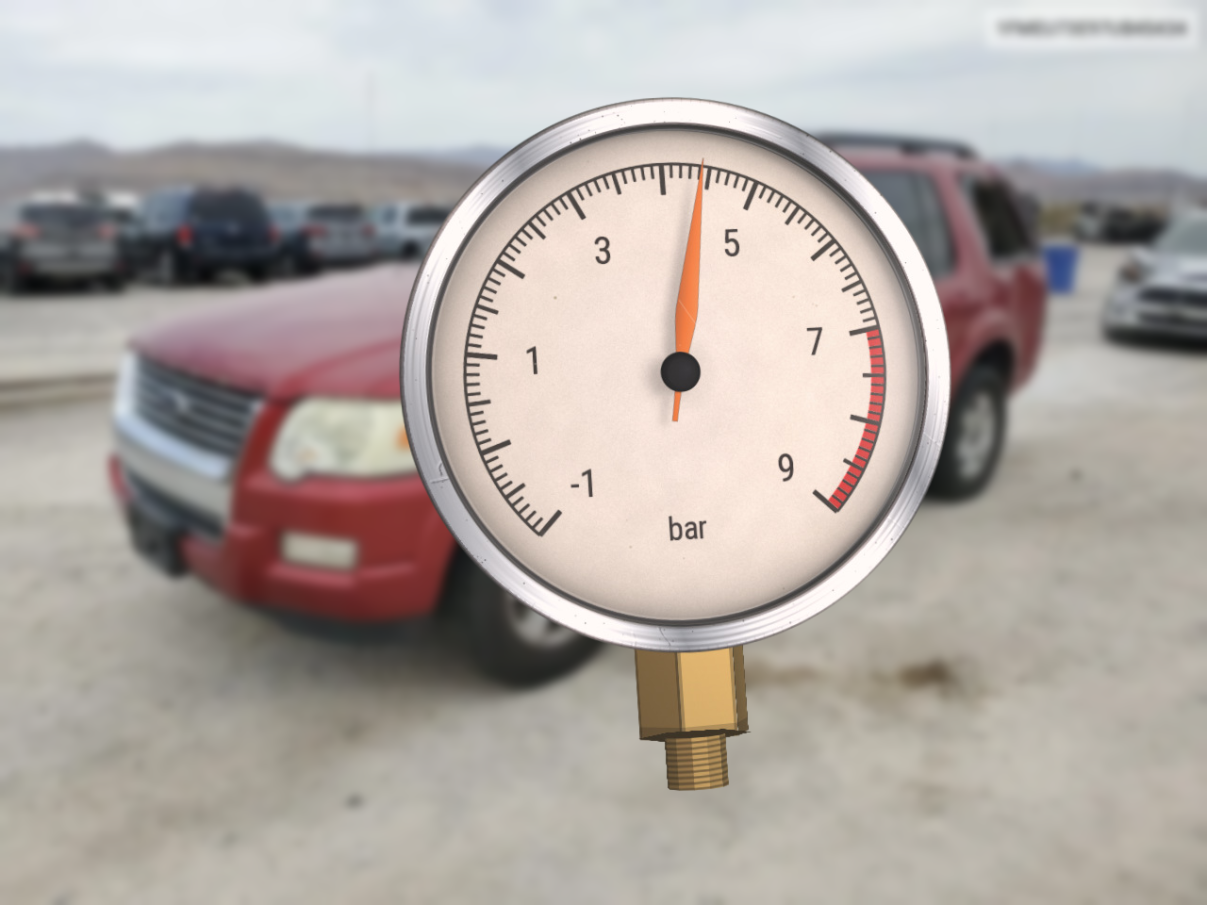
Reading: 4.4; bar
